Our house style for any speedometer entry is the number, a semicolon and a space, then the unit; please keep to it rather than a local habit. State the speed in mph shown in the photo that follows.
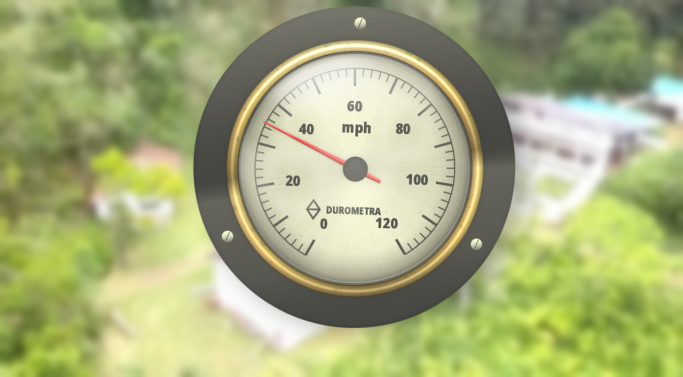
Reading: 35; mph
